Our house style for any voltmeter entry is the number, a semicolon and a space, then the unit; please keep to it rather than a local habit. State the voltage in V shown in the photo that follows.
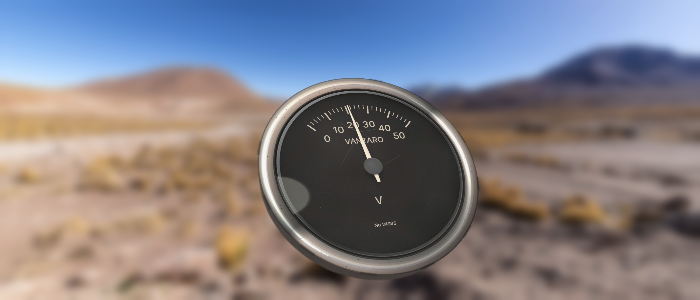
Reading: 20; V
